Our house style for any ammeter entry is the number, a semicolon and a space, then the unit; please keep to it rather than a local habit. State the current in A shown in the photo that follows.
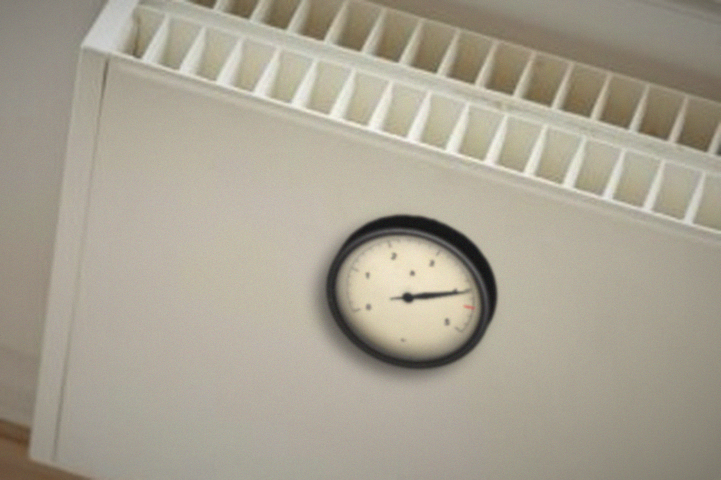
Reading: 4; A
